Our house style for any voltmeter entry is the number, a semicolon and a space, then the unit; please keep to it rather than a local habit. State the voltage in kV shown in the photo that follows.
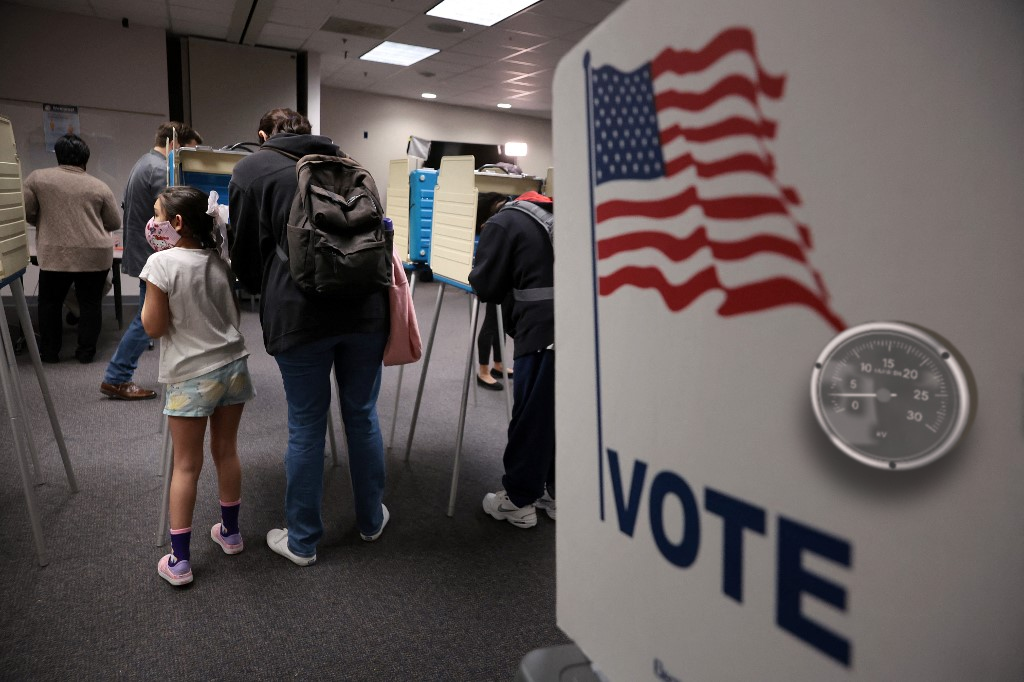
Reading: 2.5; kV
